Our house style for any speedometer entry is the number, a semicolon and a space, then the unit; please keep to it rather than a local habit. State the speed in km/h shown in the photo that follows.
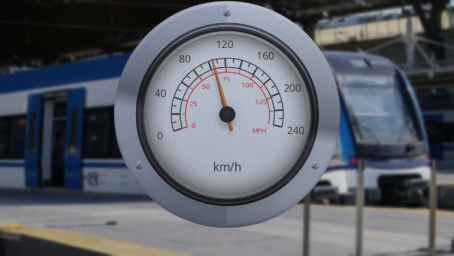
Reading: 105; km/h
